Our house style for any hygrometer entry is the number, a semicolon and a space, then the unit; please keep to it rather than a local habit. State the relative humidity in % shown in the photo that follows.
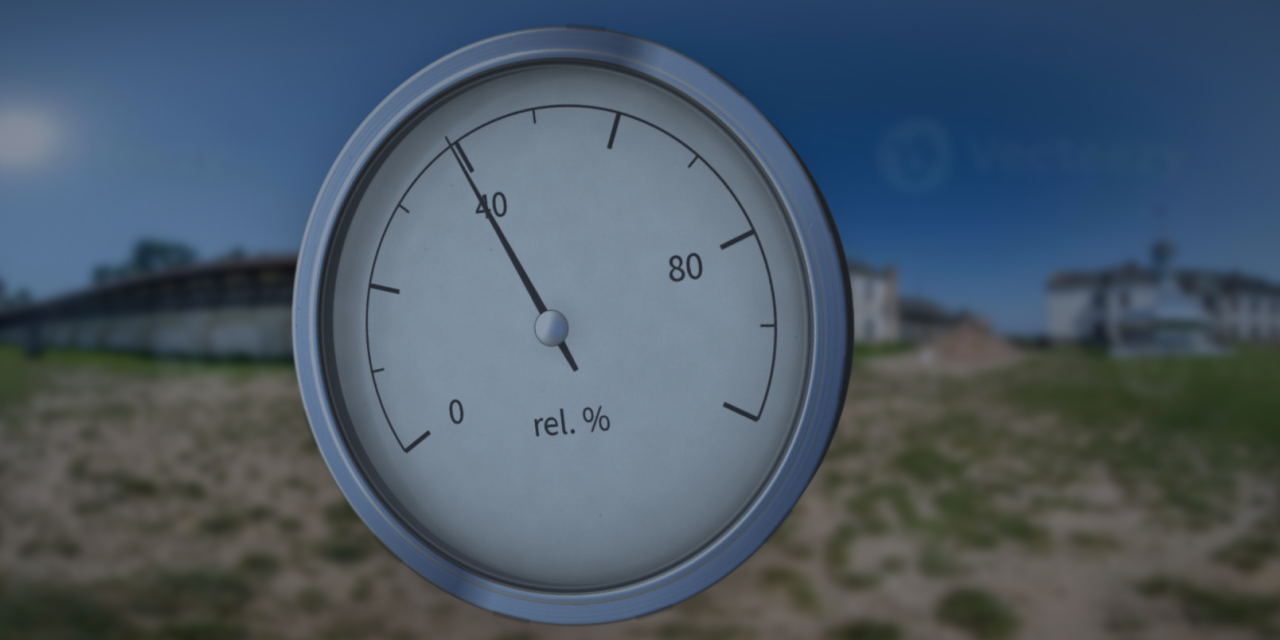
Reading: 40; %
